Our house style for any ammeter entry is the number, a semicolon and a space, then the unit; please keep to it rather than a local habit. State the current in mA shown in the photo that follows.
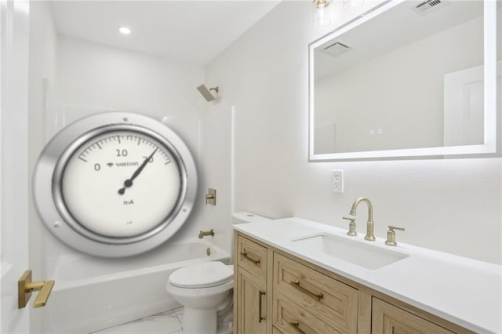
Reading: 20; mA
